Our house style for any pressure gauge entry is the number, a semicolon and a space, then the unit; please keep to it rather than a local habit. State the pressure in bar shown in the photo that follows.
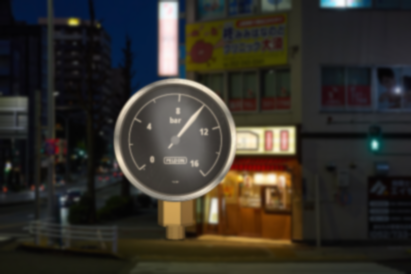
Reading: 10; bar
